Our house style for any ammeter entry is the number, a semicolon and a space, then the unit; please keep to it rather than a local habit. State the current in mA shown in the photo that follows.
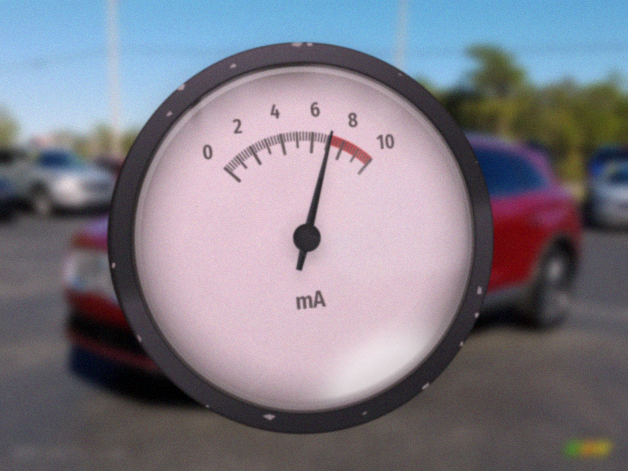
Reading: 7; mA
